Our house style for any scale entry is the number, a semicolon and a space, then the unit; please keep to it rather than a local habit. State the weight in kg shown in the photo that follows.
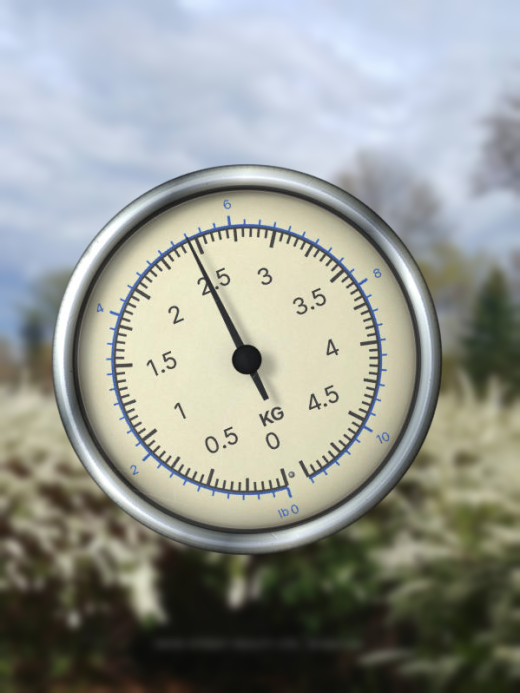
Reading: 2.45; kg
